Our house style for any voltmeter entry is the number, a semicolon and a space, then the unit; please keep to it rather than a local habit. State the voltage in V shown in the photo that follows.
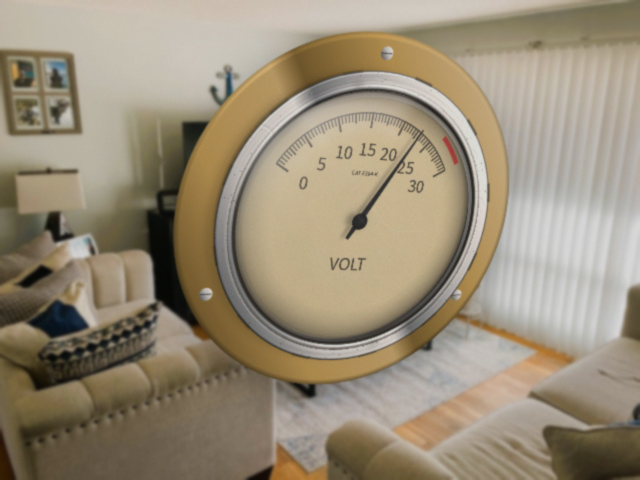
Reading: 22.5; V
